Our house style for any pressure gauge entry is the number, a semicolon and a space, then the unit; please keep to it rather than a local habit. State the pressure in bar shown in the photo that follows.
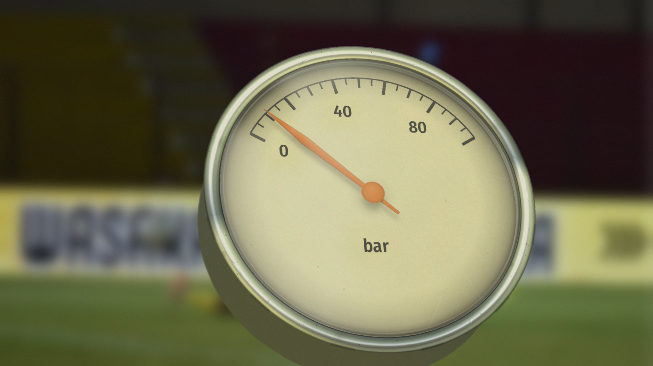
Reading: 10; bar
